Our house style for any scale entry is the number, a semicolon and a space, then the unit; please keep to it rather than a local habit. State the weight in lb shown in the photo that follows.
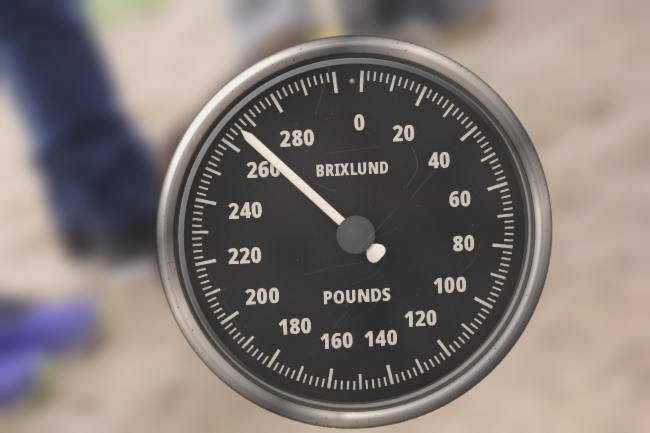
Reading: 266; lb
